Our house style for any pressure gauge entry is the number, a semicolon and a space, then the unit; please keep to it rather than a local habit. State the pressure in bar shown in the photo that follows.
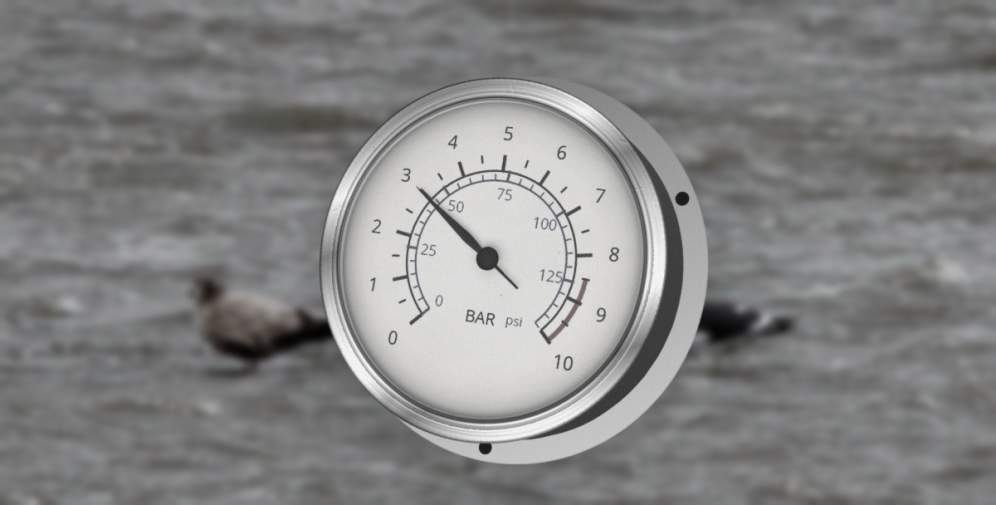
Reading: 3; bar
